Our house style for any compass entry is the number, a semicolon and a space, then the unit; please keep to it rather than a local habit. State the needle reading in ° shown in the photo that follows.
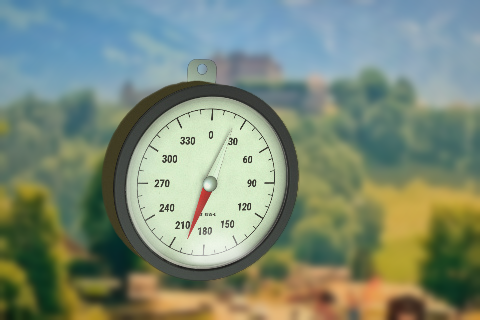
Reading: 200; °
